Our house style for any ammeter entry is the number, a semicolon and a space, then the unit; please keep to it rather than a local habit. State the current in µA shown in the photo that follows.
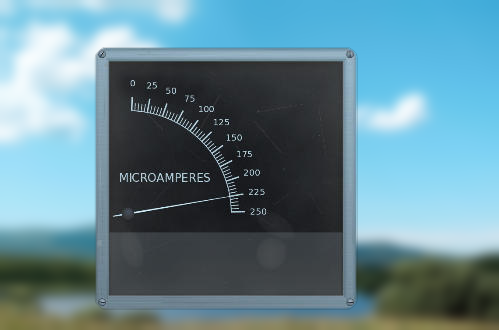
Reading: 225; µA
